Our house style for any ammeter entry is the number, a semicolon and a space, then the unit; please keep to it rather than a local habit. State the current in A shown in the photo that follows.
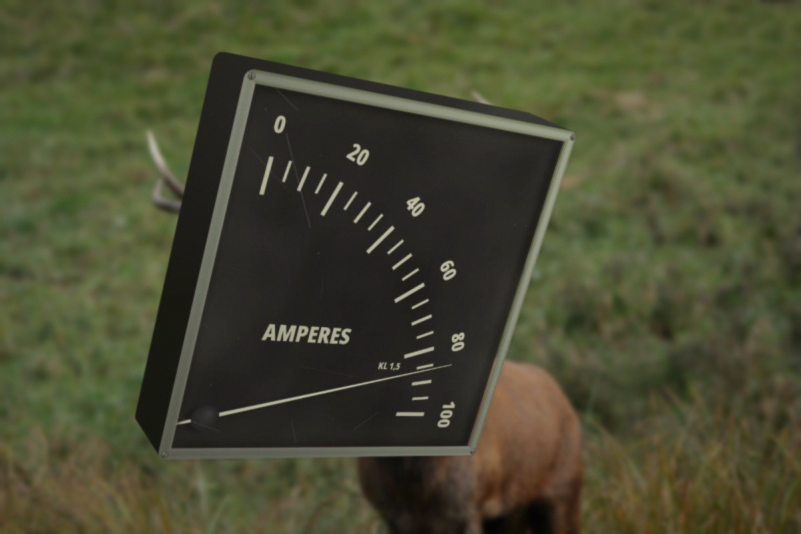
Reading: 85; A
